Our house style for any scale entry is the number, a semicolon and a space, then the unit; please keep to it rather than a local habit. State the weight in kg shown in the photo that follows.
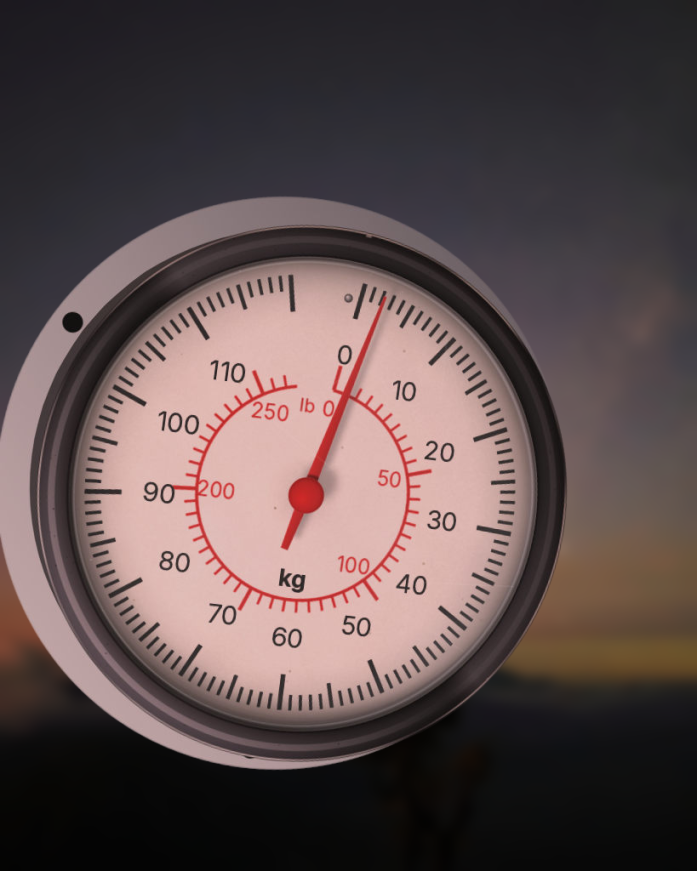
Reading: 2; kg
